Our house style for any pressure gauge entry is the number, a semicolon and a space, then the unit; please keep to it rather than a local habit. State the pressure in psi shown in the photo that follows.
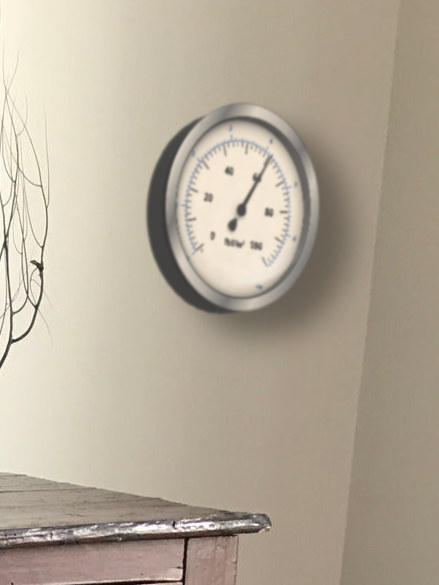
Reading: 60; psi
